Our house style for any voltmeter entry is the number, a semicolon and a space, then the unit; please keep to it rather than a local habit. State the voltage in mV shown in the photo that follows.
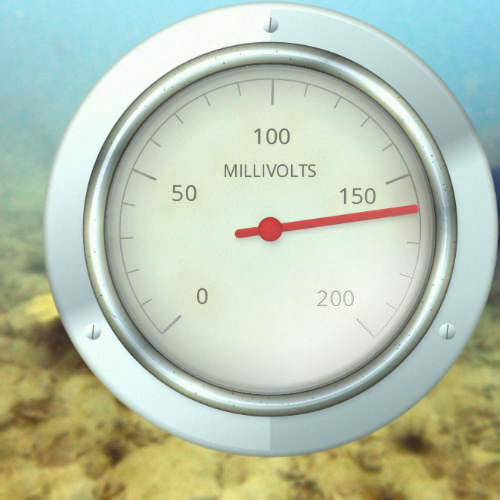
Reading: 160; mV
